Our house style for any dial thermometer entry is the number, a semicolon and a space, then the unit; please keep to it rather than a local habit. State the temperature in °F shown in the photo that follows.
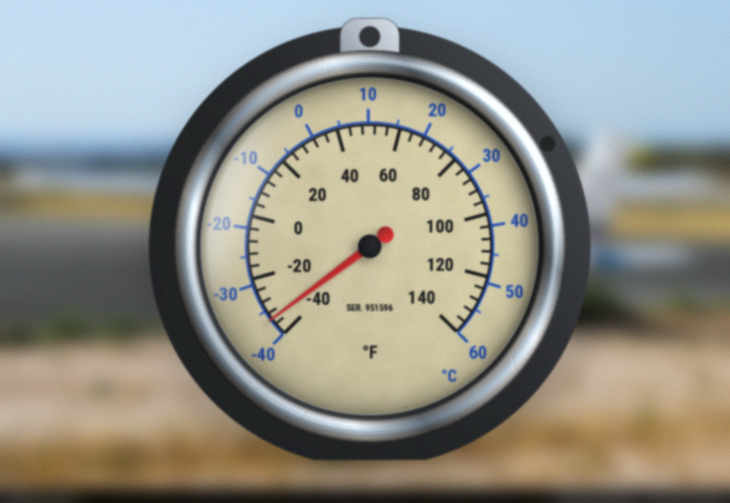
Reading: -34; °F
